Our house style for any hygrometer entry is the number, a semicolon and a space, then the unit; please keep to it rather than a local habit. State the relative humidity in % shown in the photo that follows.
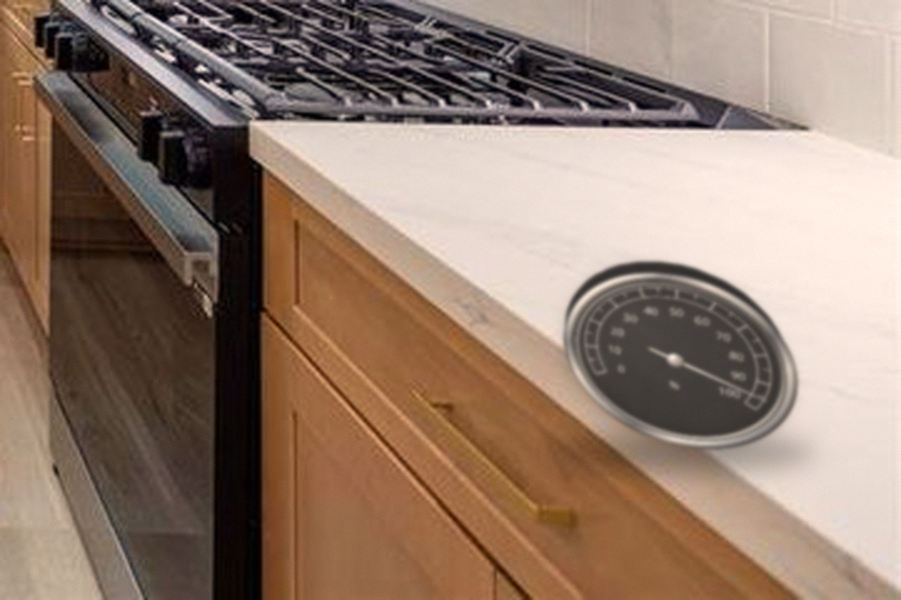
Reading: 95; %
